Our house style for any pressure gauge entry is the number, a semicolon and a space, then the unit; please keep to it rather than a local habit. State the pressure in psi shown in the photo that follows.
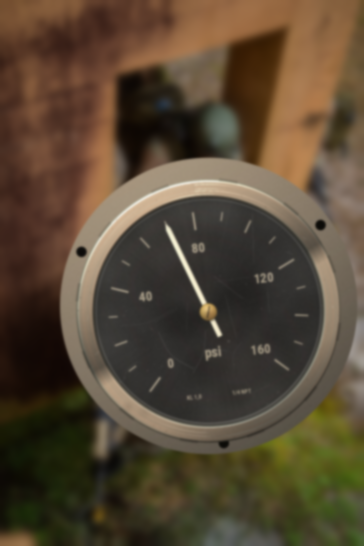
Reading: 70; psi
